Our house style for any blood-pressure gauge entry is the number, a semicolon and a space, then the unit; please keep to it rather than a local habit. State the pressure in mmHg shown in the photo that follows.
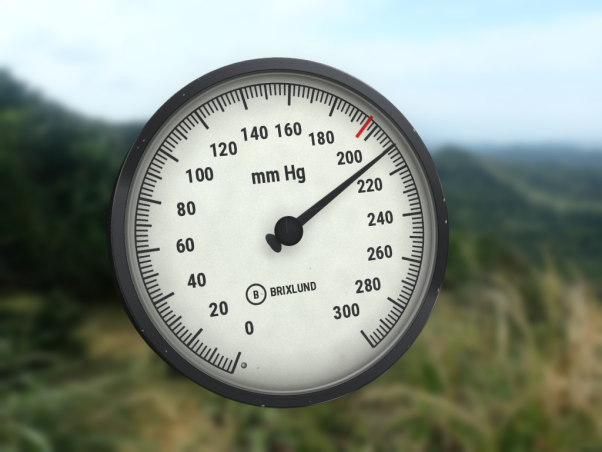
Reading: 210; mmHg
